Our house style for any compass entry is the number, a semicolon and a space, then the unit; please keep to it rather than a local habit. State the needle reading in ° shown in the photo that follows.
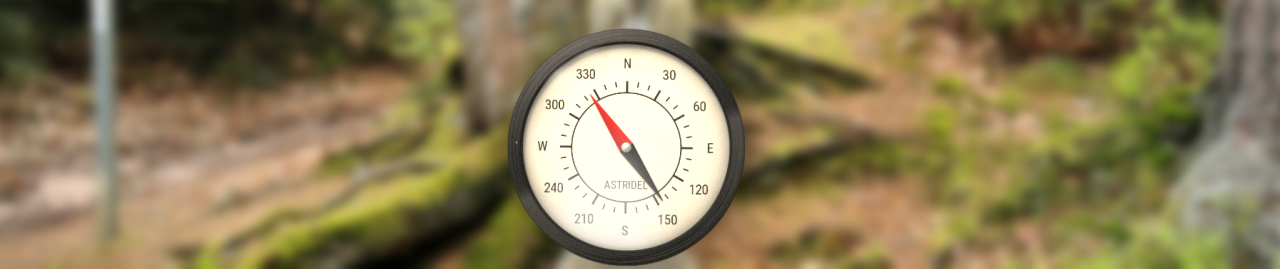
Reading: 325; °
